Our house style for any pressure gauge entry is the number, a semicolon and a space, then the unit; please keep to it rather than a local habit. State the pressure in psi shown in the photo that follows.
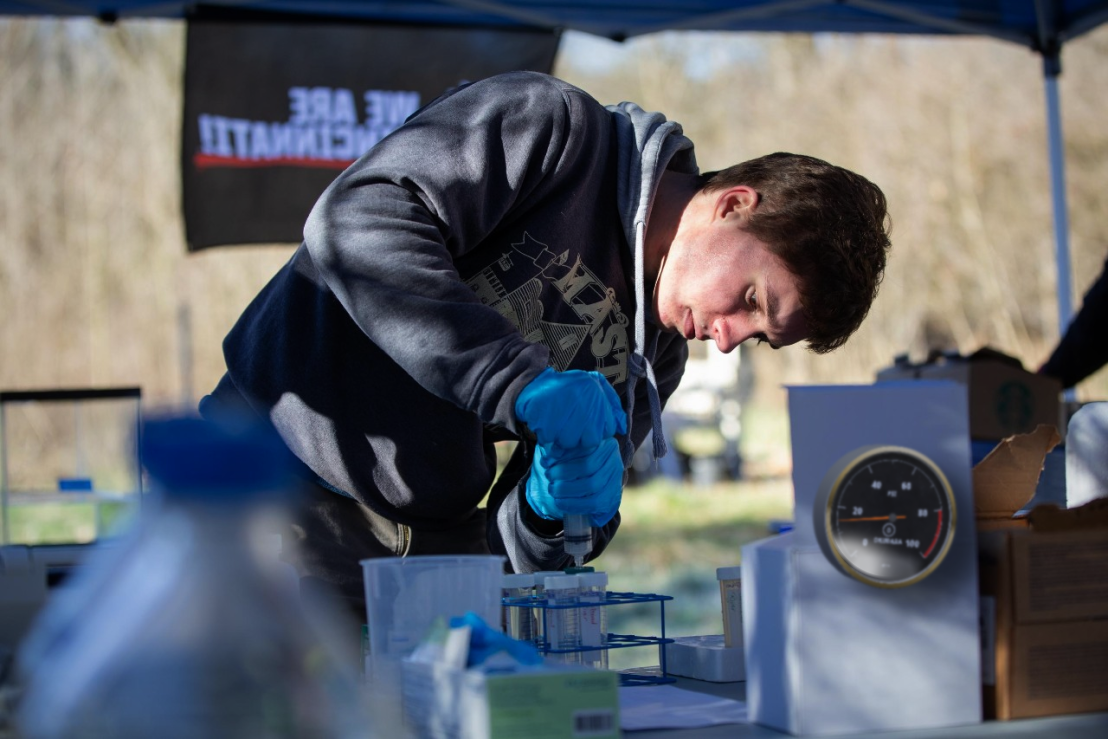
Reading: 15; psi
